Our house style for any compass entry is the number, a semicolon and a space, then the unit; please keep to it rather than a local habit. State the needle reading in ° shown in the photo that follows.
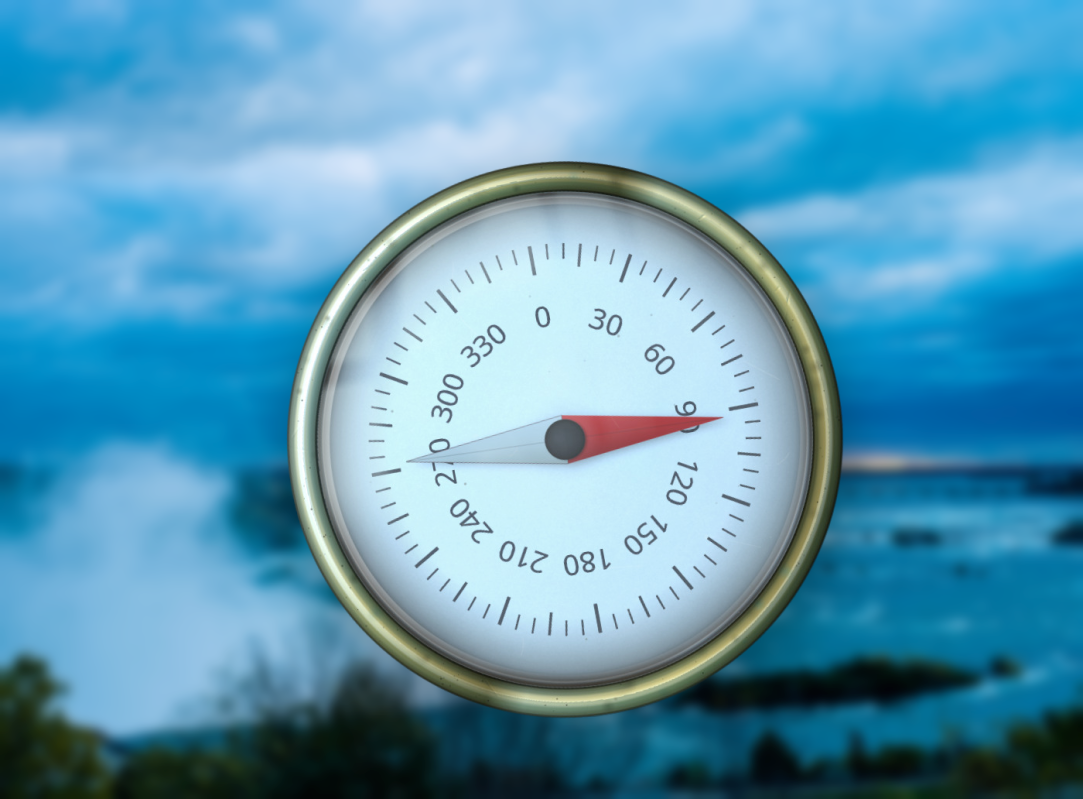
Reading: 92.5; °
